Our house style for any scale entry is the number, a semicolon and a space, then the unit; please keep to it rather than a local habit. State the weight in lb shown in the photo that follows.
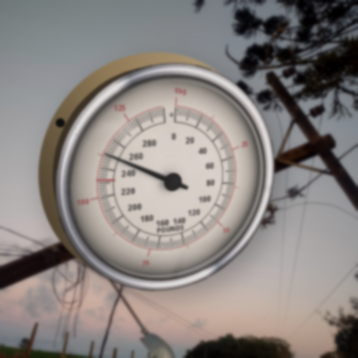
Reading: 250; lb
